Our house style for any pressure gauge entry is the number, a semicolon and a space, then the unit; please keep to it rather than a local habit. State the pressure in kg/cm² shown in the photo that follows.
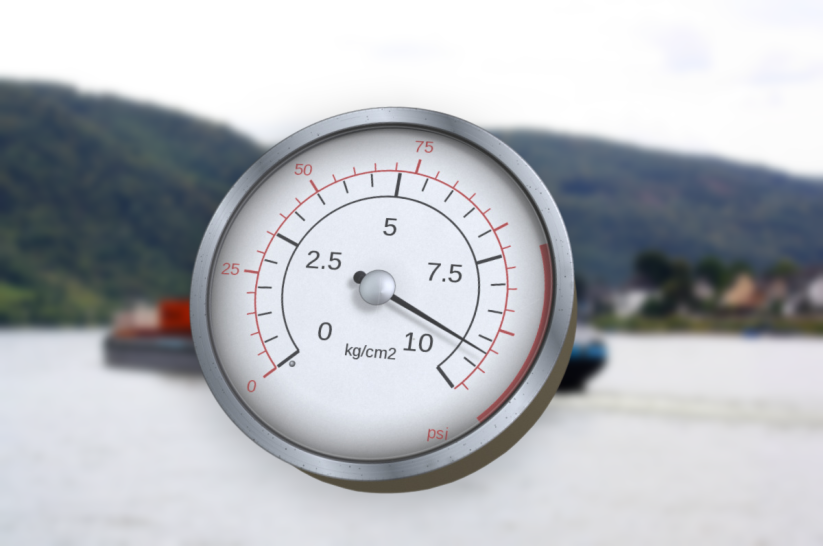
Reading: 9.25; kg/cm²
